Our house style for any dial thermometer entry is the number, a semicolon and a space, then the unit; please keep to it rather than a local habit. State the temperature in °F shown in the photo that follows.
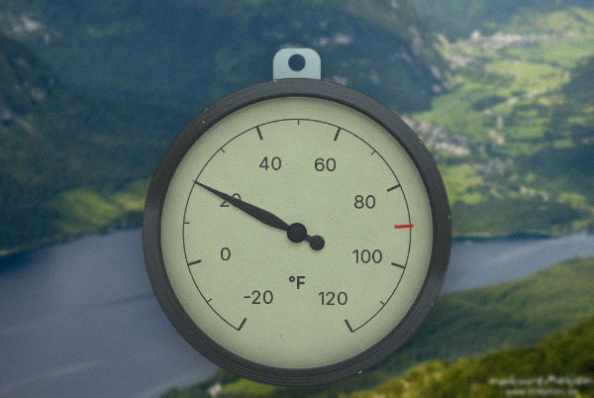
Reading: 20; °F
